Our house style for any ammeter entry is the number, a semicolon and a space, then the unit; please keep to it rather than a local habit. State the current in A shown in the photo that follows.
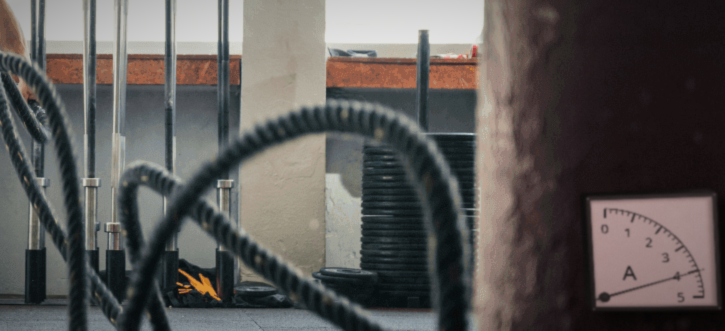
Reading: 4; A
